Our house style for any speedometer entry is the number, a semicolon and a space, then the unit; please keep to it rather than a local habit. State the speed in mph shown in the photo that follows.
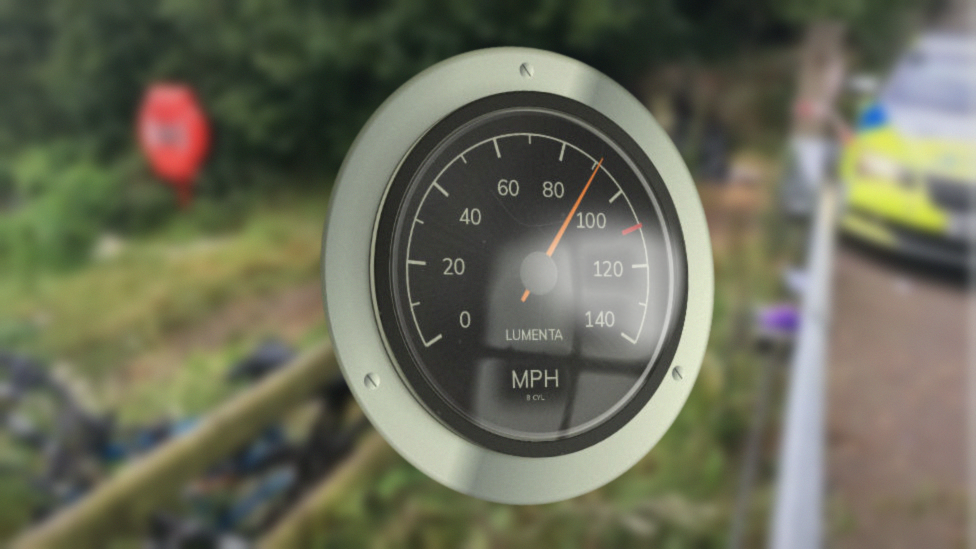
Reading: 90; mph
